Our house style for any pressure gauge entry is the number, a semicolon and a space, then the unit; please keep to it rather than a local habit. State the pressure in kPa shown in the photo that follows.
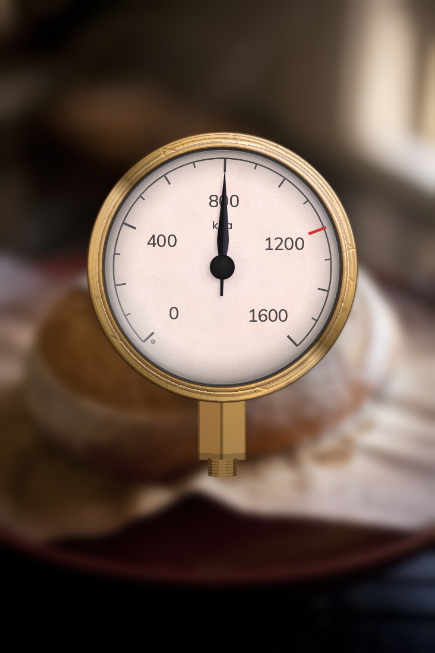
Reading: 800; kPa
